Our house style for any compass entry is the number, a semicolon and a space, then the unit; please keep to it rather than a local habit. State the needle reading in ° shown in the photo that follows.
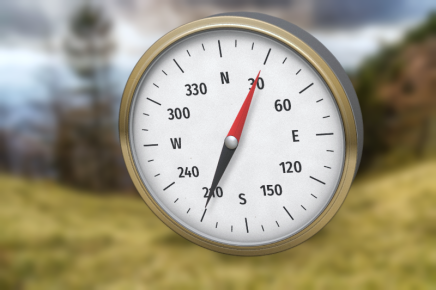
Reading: 30; °
